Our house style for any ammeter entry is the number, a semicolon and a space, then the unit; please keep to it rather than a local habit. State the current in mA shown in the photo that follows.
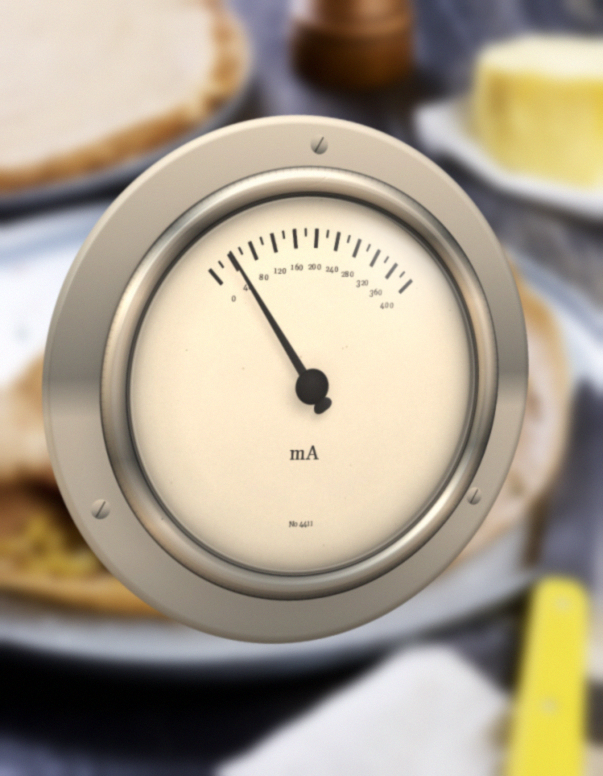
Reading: 40; mA
